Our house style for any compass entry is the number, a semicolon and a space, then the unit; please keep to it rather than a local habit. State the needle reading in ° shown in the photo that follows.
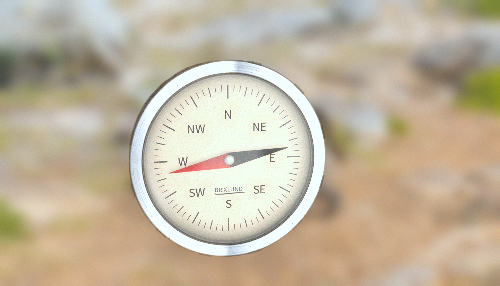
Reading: 260; °
